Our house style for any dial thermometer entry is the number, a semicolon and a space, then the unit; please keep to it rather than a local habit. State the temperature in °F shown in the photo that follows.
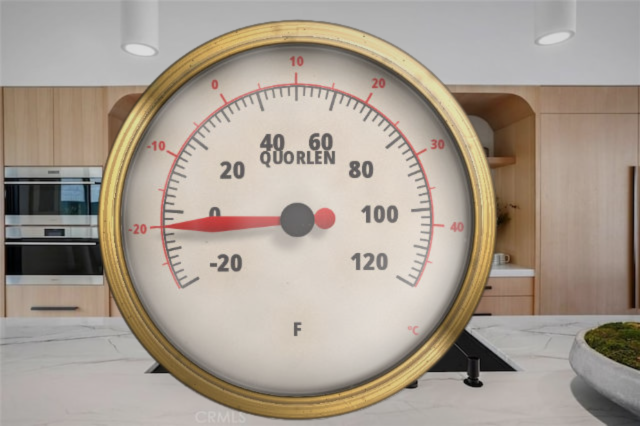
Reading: -4; °F
